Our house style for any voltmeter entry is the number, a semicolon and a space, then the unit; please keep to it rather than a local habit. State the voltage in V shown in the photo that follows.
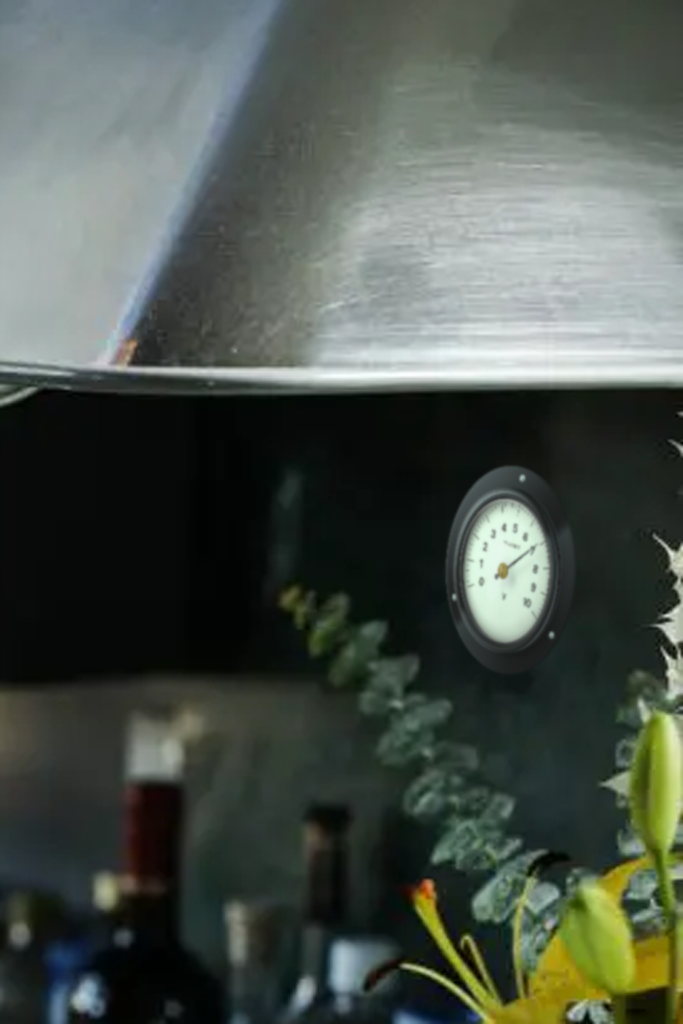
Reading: 7; V
